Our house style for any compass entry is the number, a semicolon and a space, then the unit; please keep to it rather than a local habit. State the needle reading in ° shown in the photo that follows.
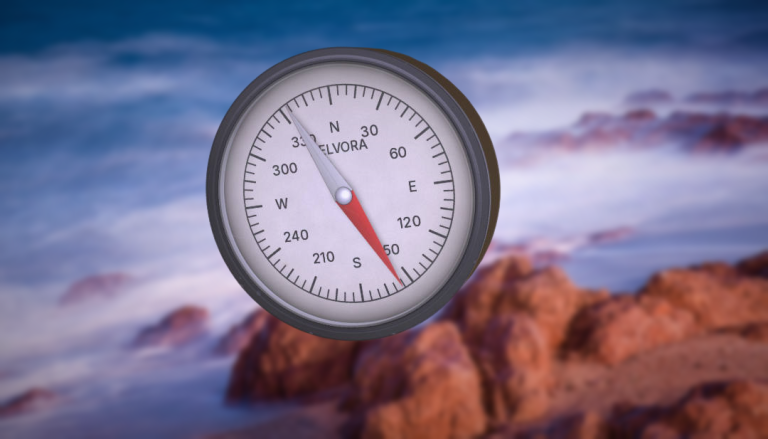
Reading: 155; °
